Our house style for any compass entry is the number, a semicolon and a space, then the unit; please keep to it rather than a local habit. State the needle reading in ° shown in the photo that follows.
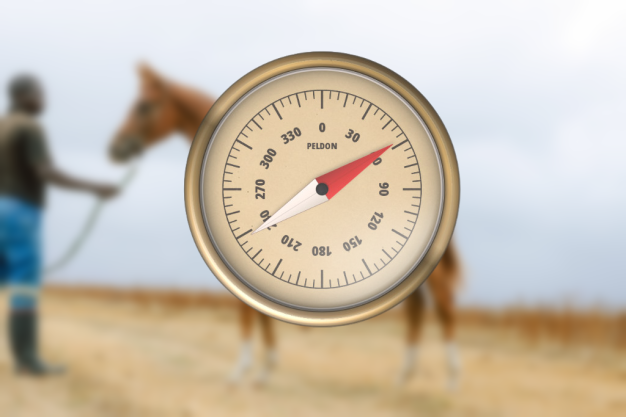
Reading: 57.5; °
